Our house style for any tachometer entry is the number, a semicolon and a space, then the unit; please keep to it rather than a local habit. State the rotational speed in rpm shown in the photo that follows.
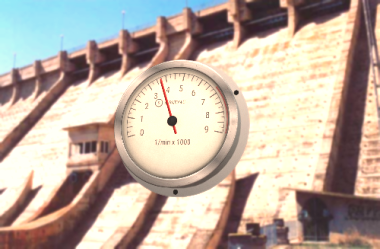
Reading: 3750; rpm
